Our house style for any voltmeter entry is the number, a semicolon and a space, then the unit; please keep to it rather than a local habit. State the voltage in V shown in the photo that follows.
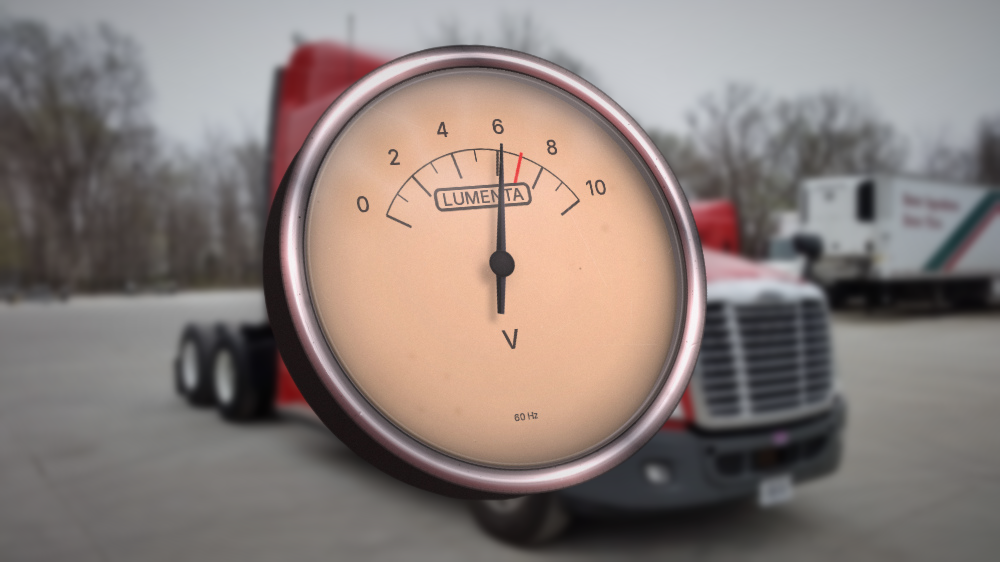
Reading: 6; V
